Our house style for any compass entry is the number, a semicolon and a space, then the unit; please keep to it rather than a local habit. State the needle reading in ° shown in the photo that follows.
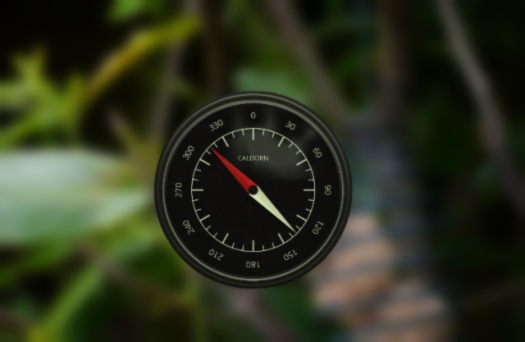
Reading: 315; °
